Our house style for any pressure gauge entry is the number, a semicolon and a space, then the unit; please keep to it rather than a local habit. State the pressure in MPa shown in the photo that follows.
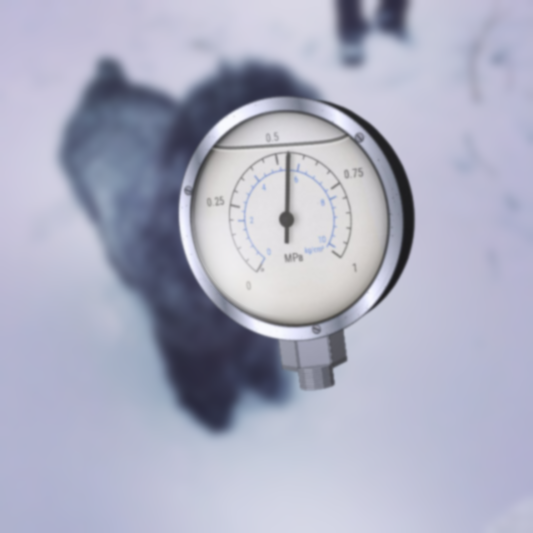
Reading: 0.55; MPa
